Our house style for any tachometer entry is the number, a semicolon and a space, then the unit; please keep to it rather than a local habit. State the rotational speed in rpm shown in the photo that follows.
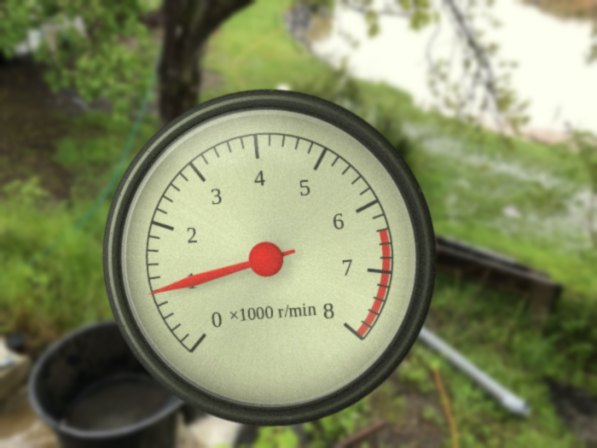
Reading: 1000; rpm
